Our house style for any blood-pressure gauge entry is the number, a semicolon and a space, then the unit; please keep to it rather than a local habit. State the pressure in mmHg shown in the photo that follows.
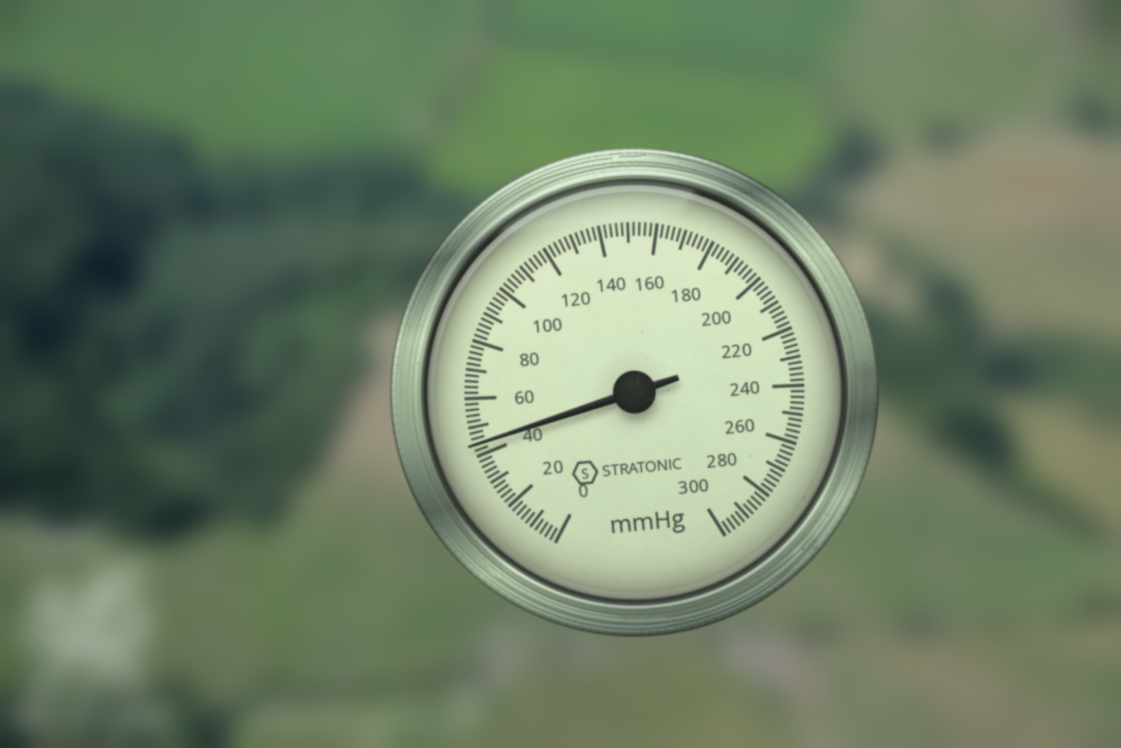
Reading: 44; mmHg
